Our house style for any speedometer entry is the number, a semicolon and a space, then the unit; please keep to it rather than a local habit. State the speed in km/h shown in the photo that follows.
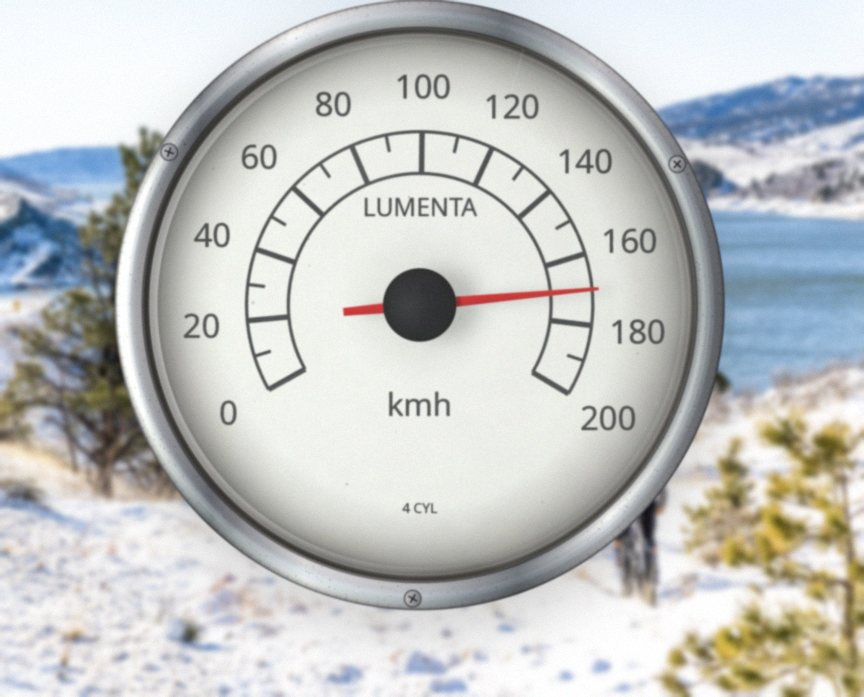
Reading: 170; km/h
